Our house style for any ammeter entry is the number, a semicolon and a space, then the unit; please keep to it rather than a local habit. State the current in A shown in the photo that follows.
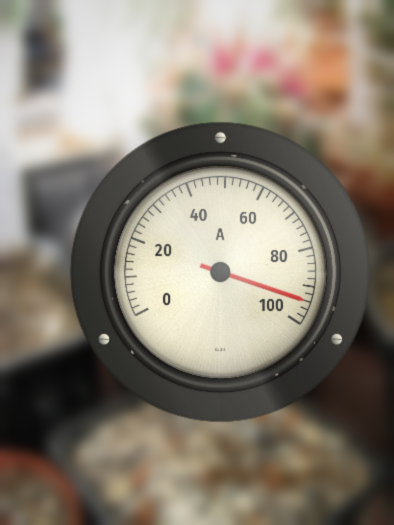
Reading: 94; A
